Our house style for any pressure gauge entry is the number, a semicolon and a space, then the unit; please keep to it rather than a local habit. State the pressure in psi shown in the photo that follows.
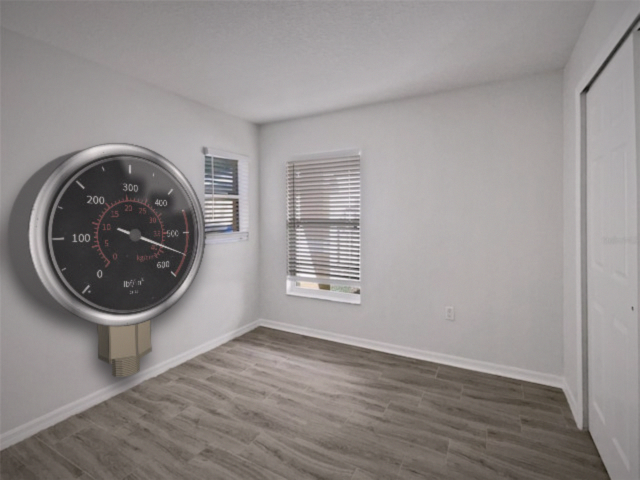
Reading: 550; psi
